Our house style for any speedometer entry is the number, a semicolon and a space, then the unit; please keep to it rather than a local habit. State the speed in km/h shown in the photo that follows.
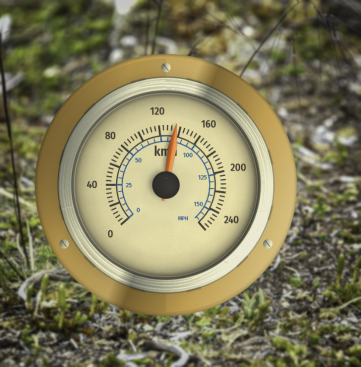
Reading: 136; km/h
